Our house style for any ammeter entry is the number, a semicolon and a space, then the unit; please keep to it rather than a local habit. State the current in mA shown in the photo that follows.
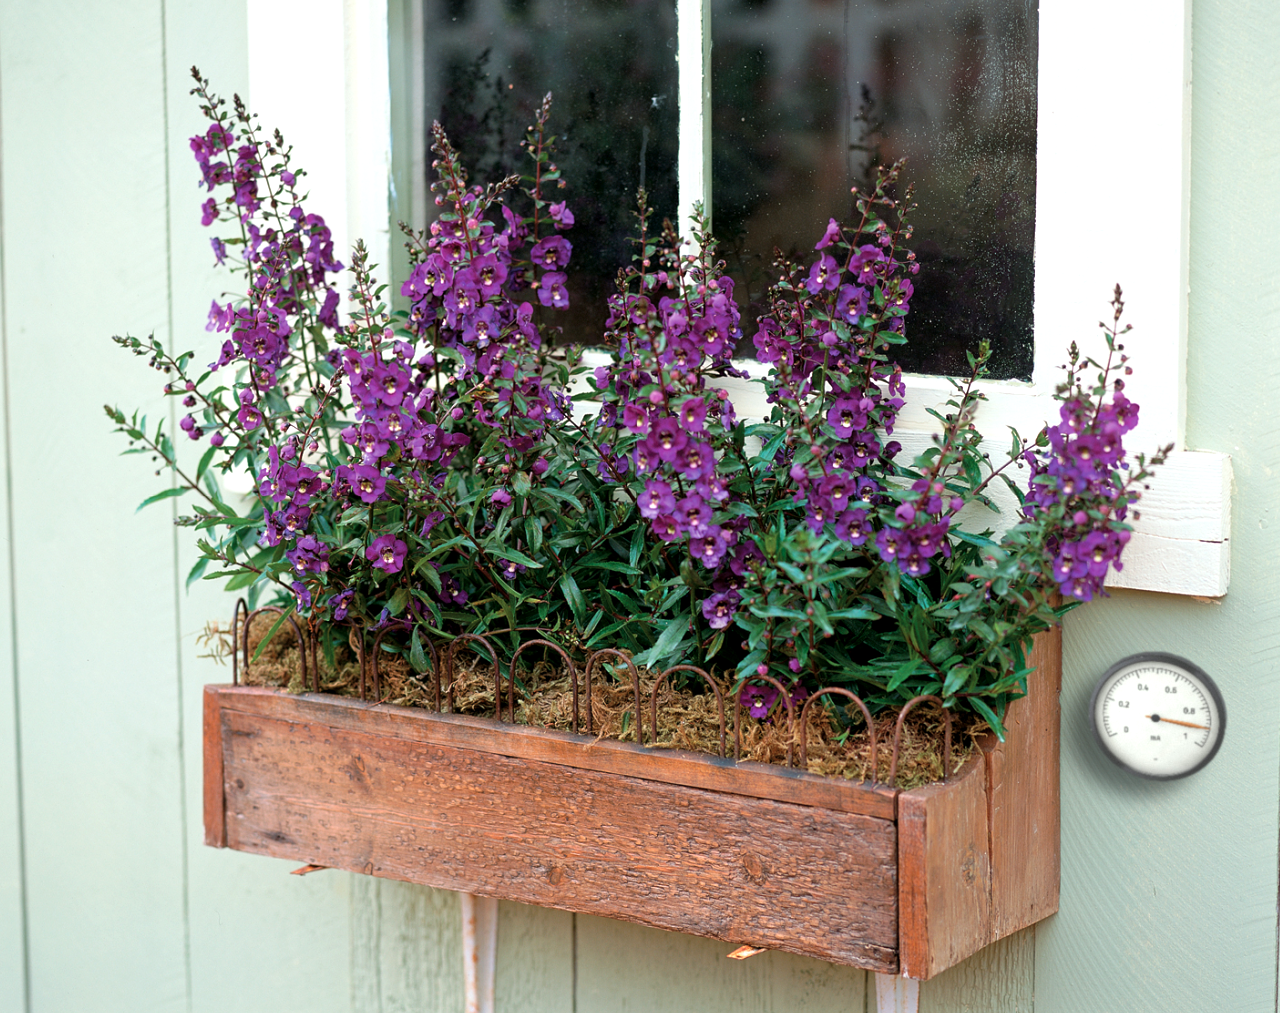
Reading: 0.9; mA
